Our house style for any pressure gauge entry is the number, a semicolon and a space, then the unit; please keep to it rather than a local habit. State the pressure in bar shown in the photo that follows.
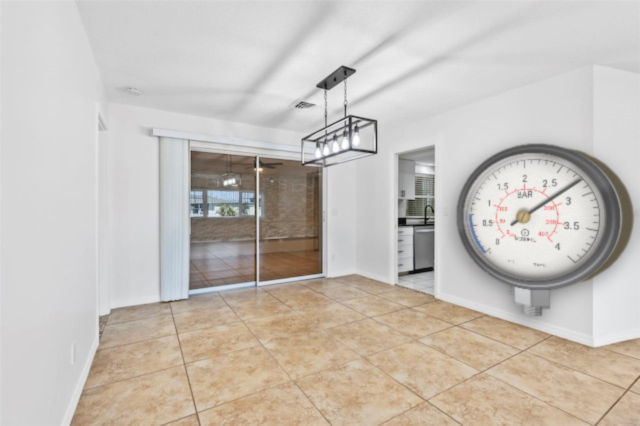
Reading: 2.8; bar
